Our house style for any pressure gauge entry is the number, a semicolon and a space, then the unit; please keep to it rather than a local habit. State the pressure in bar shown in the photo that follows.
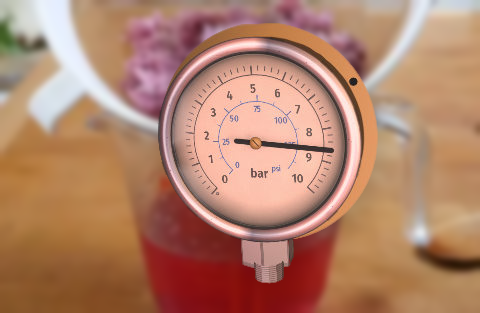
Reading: 8.6; bar
